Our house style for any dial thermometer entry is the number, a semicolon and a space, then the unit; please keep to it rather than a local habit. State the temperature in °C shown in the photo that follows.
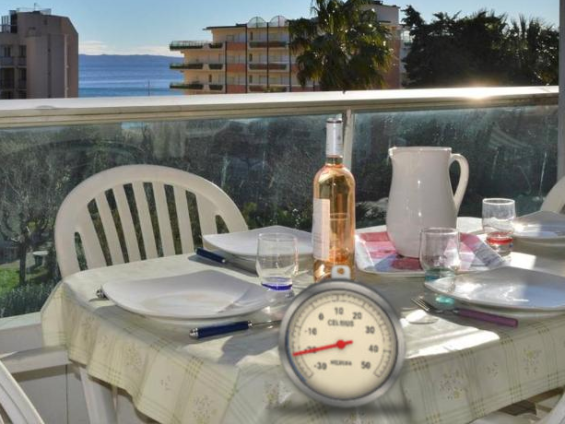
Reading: -20; °C
